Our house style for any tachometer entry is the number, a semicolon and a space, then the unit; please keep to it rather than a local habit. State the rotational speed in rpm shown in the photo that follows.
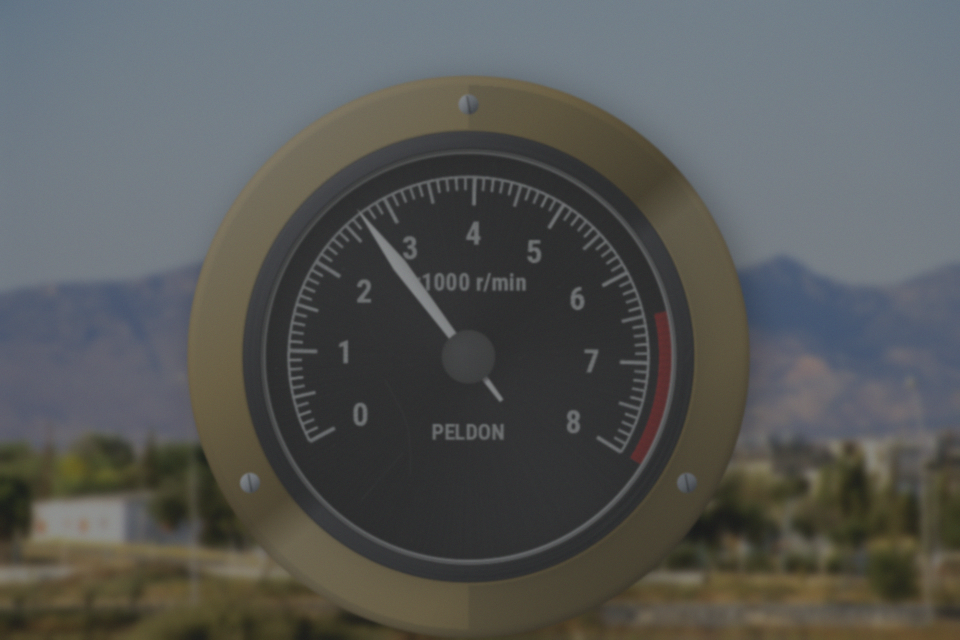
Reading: 2700; rpm
